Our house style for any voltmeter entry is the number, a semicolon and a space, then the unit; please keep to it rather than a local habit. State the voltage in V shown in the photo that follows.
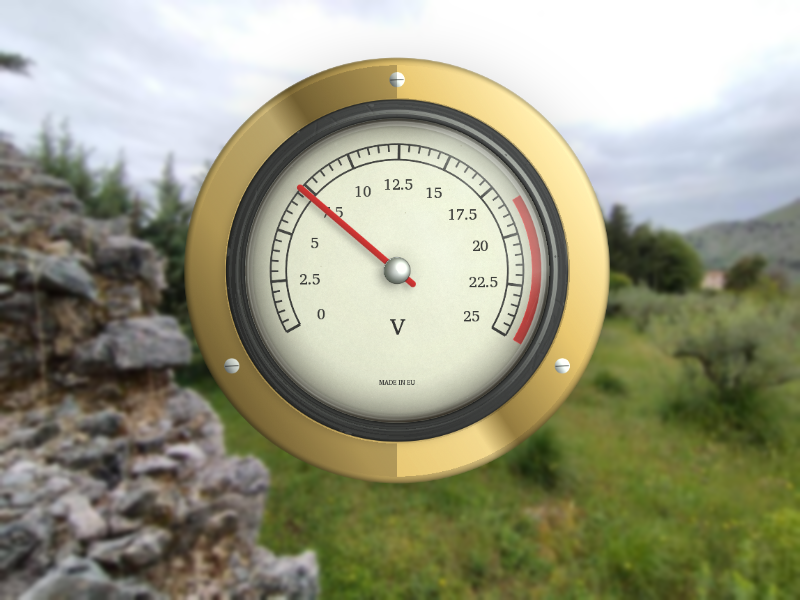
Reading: 7.25; V
